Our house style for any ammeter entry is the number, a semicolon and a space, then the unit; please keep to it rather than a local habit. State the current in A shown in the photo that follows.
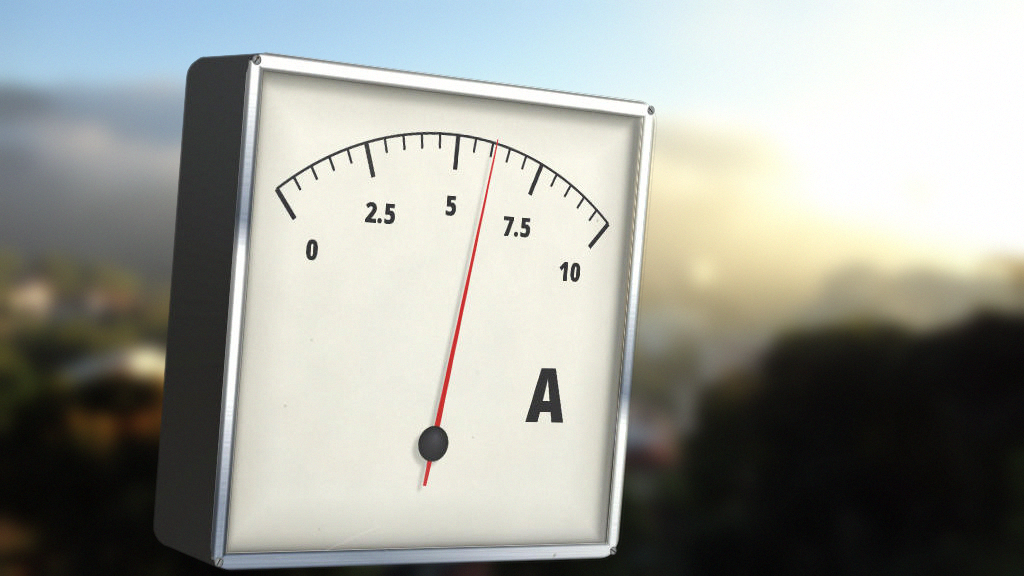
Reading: 6; A
